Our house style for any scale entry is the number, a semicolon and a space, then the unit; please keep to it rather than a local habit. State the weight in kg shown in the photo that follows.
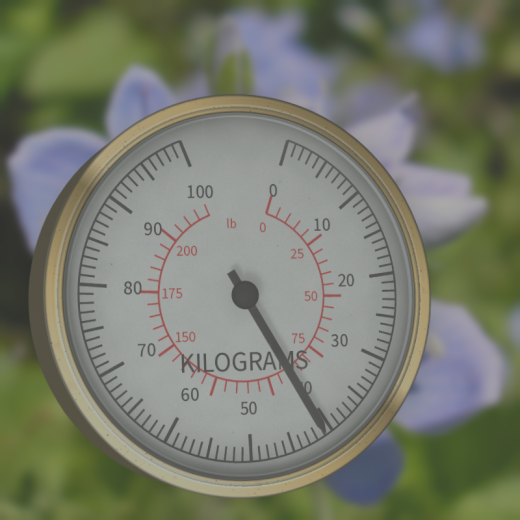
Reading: 41; kg
